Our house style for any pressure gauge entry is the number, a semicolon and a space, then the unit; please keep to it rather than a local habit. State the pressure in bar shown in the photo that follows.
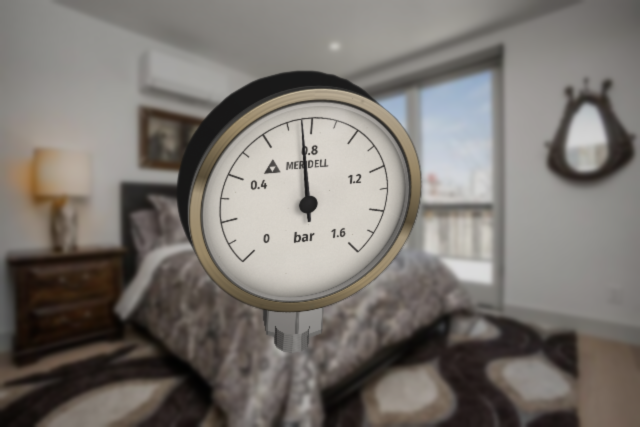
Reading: 0.75; bar
